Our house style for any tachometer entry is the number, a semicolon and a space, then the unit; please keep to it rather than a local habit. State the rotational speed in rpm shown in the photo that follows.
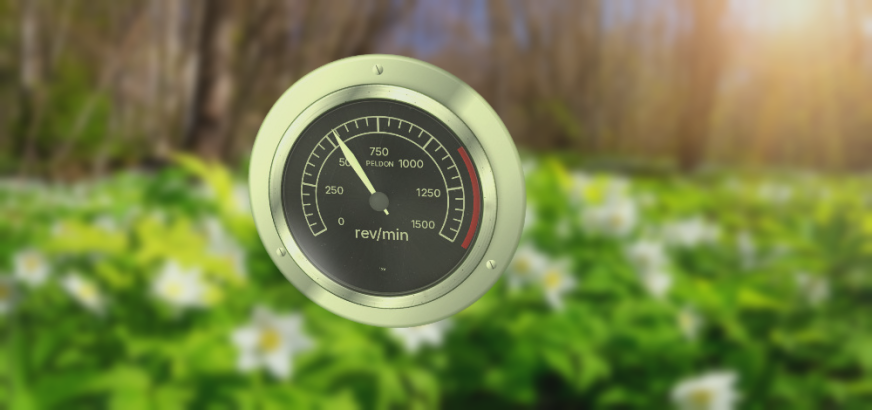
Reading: 550; rpm
